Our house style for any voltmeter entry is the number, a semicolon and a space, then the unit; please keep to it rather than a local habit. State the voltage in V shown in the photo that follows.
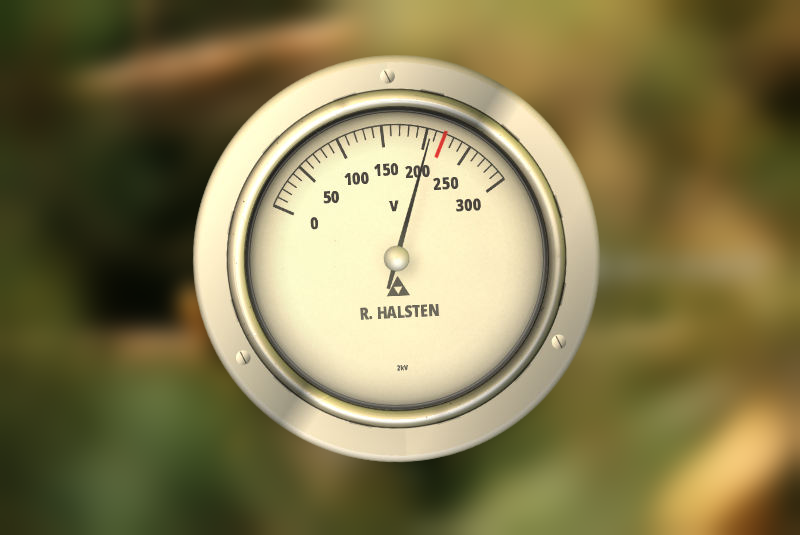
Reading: 205; V
